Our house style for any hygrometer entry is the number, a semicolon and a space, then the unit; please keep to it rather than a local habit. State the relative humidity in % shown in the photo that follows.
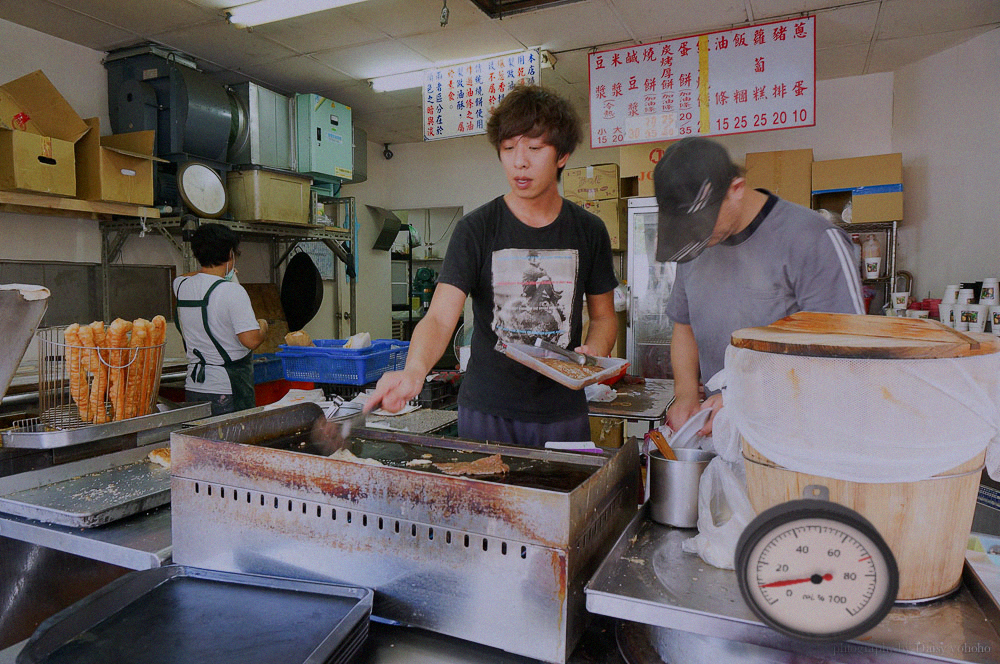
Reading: 10; %
